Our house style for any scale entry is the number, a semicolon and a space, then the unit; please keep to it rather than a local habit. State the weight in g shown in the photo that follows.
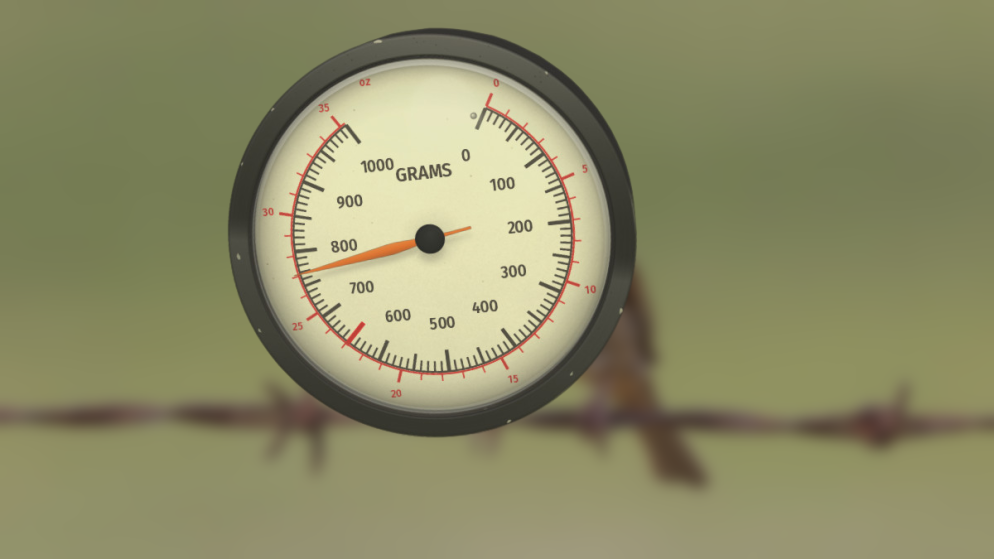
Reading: 770; g
